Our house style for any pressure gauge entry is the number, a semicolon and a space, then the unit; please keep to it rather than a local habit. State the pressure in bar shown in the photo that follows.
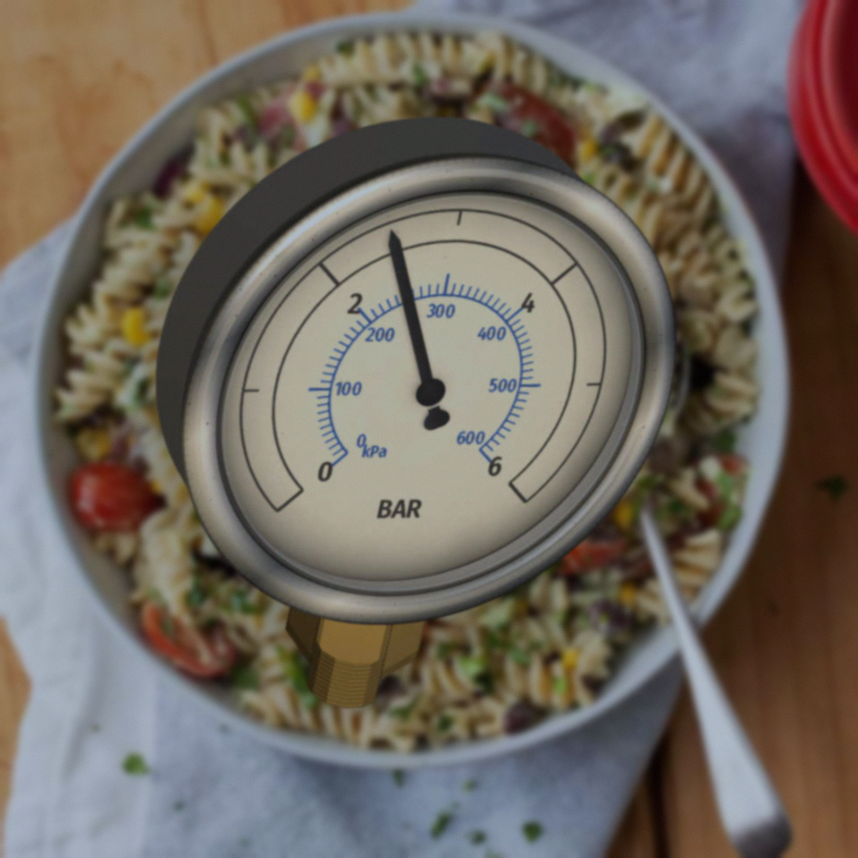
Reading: 2.5; bar
